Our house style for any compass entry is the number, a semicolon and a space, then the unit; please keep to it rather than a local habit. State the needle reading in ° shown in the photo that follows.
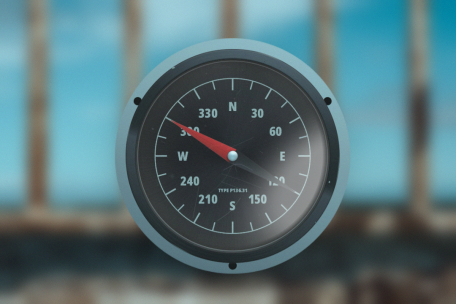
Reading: 300; °
